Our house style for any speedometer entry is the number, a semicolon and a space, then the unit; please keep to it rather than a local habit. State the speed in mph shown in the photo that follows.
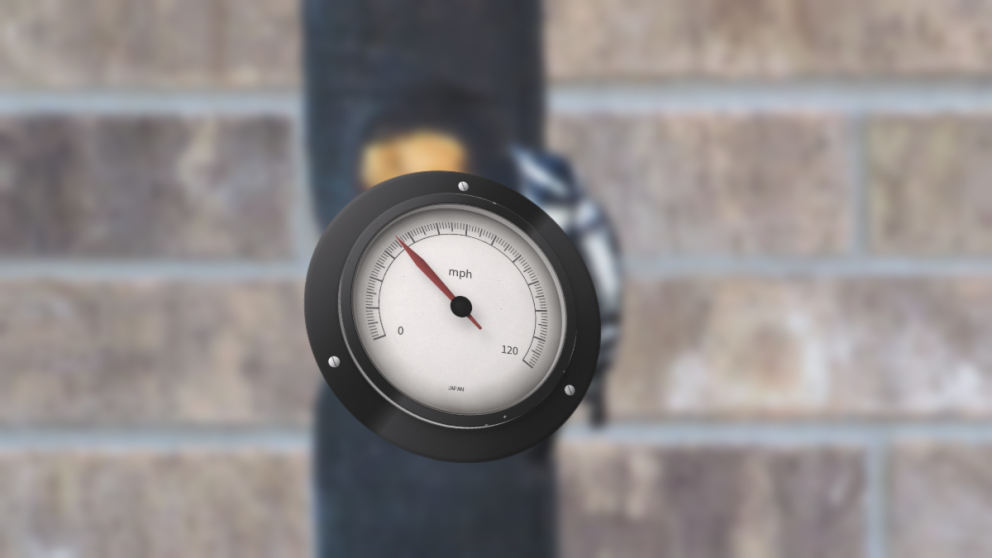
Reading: 35; mph
